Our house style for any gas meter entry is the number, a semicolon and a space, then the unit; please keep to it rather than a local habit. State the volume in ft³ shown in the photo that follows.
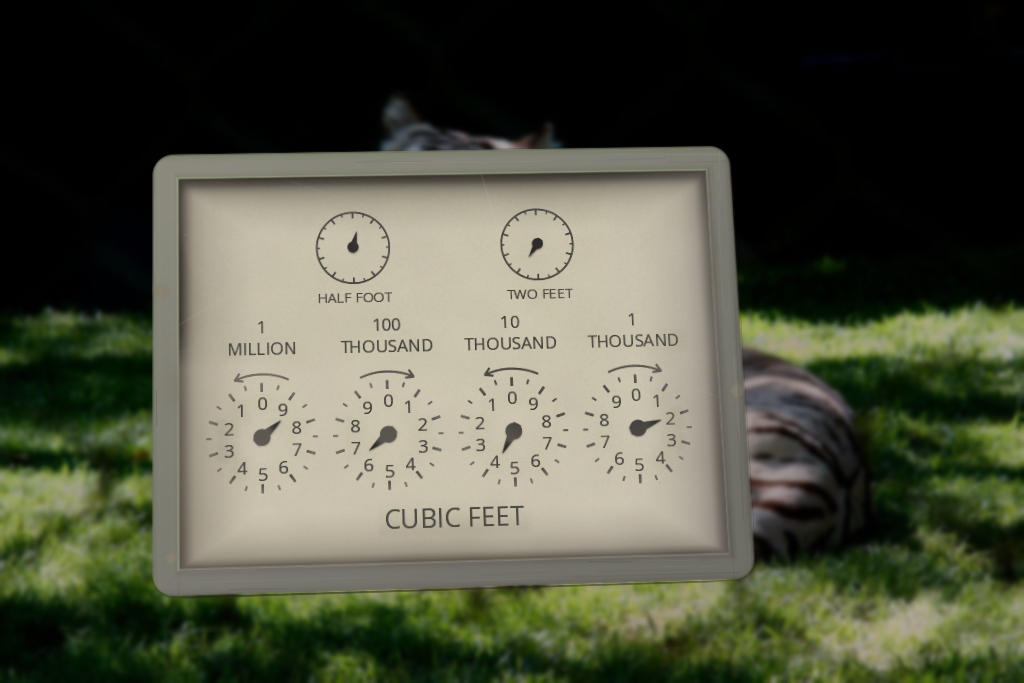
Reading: 864200; ft³
